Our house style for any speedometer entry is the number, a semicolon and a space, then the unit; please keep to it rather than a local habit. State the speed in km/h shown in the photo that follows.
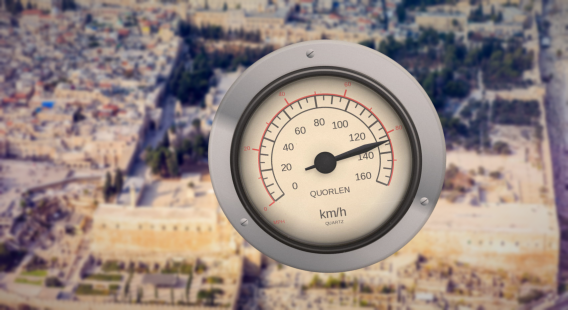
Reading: 132.5; km/h
